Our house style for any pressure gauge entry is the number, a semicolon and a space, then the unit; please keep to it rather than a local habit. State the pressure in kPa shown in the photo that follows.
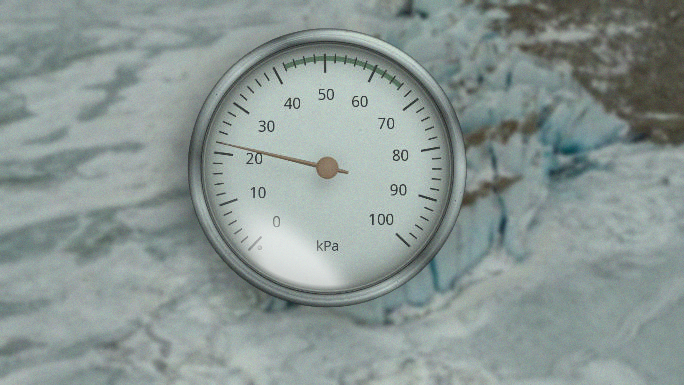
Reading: 22; kPa
